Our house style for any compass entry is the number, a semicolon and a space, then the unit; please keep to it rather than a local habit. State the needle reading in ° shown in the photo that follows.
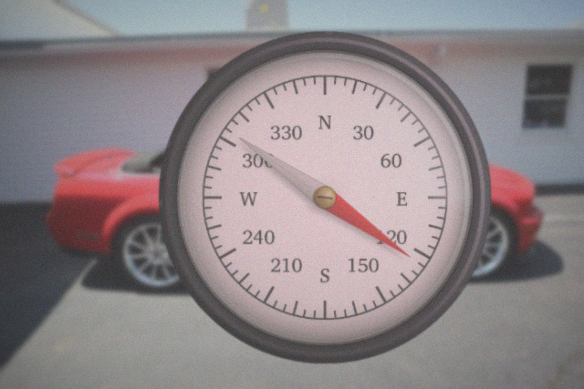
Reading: 125; °
